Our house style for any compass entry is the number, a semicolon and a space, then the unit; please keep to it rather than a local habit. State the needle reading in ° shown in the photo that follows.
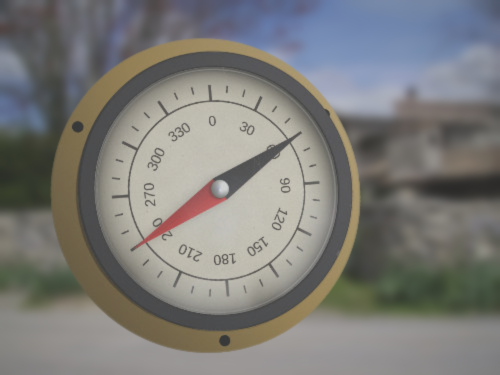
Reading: 240; °
